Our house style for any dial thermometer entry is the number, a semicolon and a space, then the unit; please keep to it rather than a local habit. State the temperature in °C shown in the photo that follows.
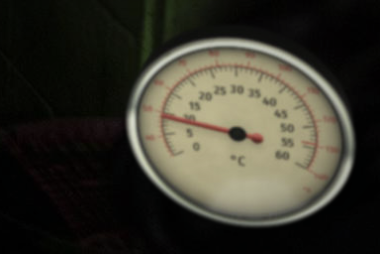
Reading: 10; °C
